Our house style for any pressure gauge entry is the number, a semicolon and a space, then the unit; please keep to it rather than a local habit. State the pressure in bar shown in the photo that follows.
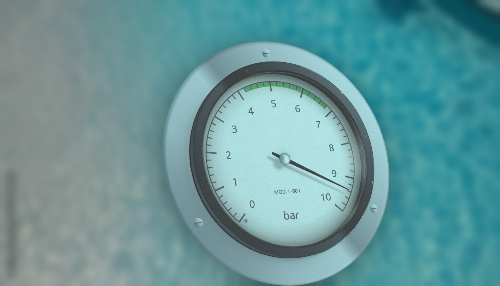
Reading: 9.4; bar
